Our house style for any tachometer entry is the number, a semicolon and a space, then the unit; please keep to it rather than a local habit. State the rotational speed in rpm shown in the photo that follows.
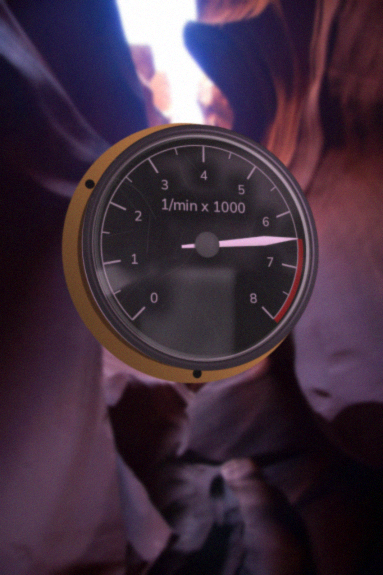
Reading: 6500; rpm
